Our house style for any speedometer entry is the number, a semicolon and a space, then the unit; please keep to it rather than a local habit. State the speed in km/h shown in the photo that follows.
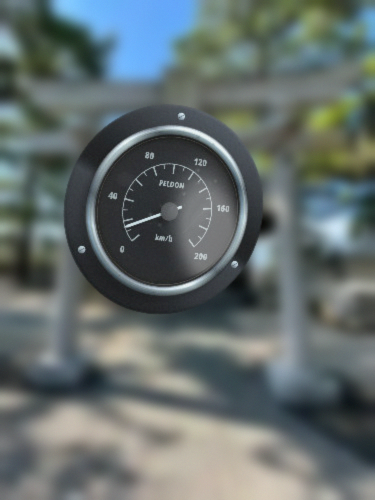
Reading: 15; km/h
